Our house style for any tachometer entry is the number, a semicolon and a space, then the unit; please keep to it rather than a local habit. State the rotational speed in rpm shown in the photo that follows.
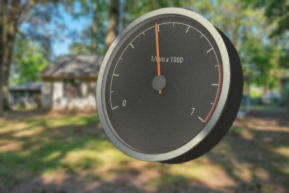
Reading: 3000; rpm
